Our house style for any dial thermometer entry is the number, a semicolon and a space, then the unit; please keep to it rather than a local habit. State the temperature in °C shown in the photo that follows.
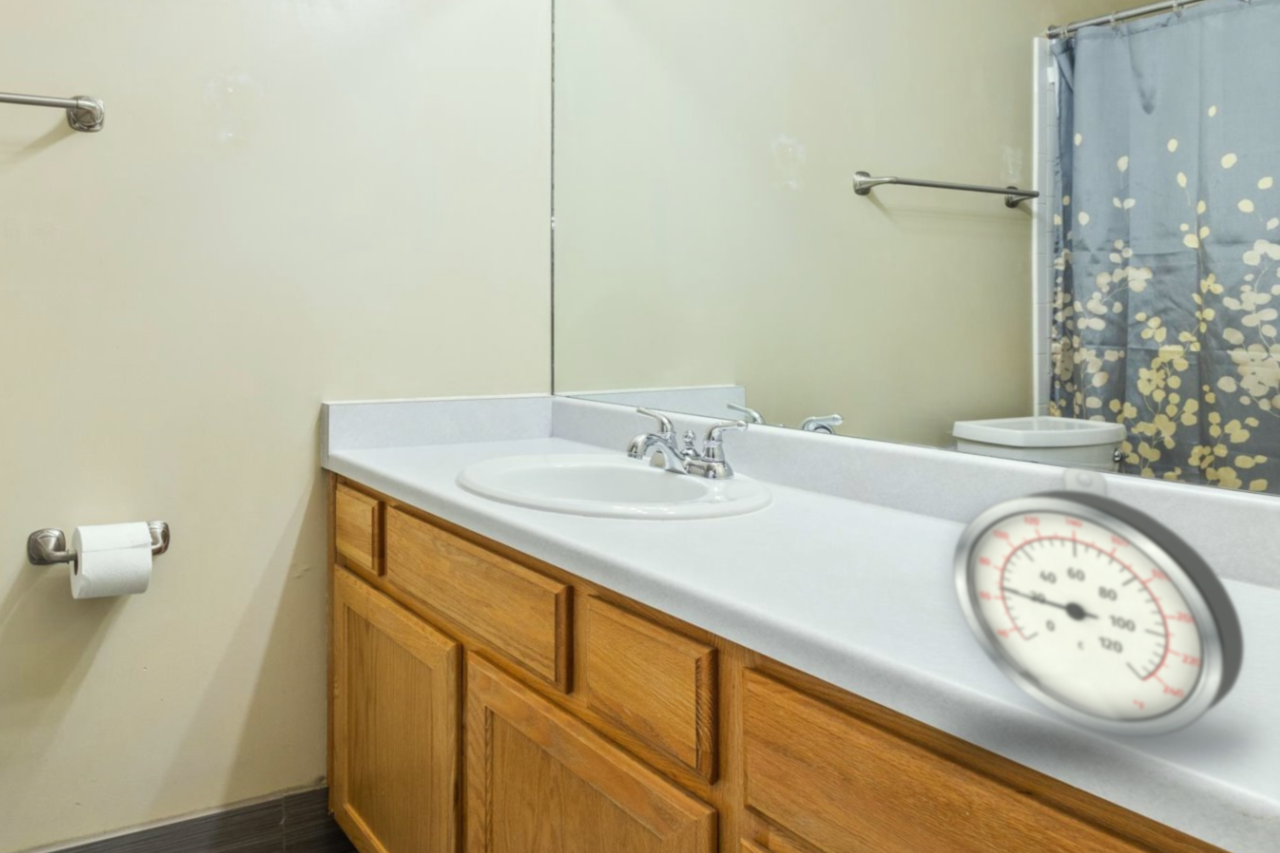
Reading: 20; °C
